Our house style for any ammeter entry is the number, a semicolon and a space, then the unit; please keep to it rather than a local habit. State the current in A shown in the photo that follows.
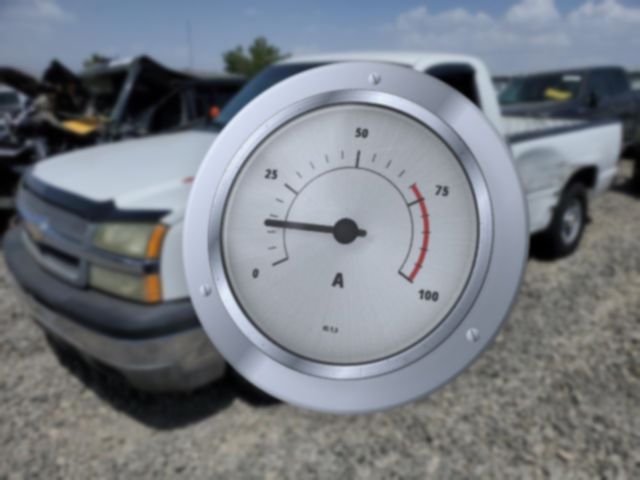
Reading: 12.5; A
